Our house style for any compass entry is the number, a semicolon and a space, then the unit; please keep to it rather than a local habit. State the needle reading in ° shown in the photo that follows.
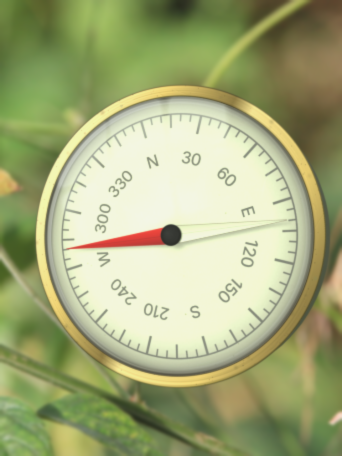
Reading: 280; °
